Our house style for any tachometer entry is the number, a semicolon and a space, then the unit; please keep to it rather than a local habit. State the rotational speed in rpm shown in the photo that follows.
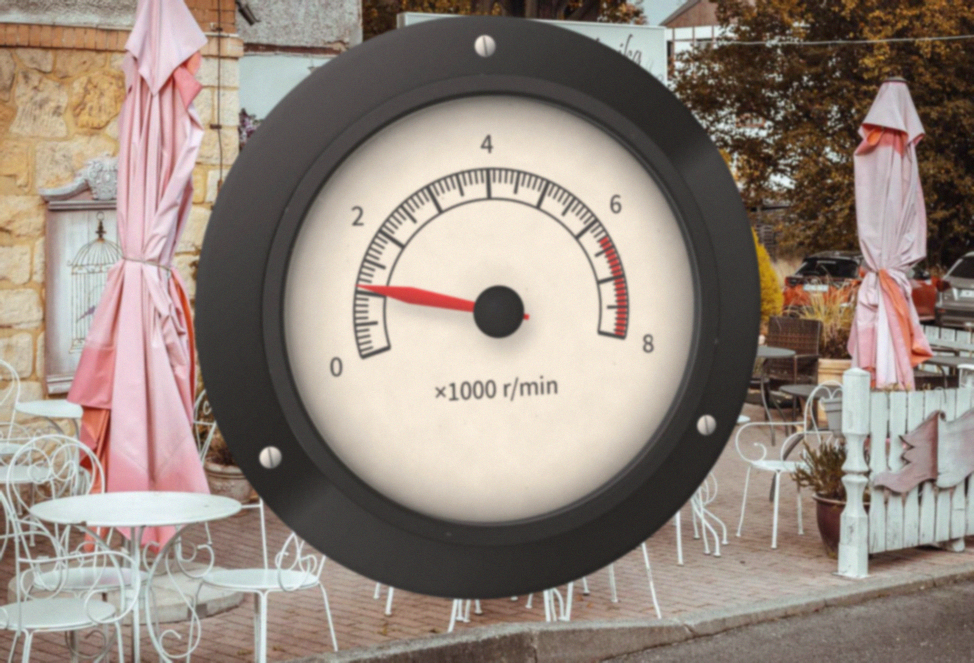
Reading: 1100; rpm
